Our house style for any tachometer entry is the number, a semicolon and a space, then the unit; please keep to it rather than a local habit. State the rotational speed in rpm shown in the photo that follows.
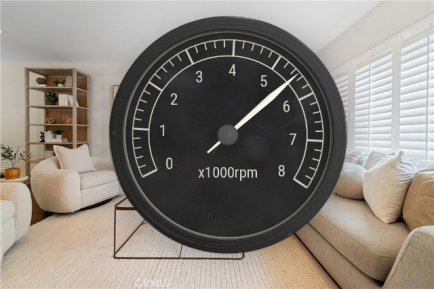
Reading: 5500; rpm
